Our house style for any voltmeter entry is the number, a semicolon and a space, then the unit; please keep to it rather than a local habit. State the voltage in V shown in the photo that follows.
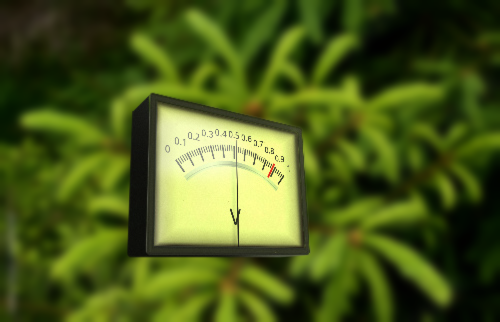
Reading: 0.5; V
